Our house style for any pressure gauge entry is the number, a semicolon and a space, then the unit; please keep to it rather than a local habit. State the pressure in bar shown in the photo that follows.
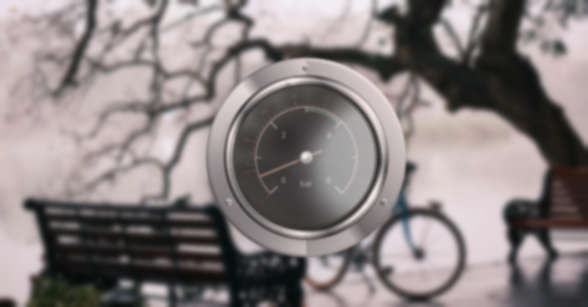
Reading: 0.5; bar
